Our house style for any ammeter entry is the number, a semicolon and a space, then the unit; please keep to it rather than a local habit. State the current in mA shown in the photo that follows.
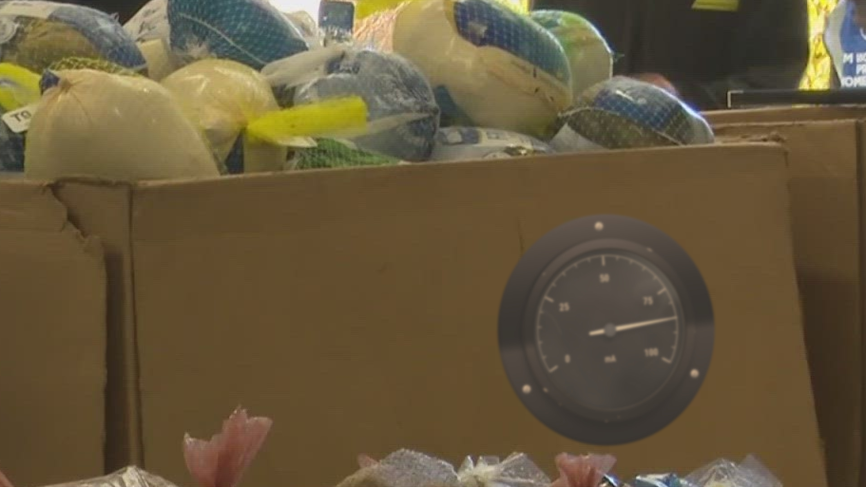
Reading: 85; mA
